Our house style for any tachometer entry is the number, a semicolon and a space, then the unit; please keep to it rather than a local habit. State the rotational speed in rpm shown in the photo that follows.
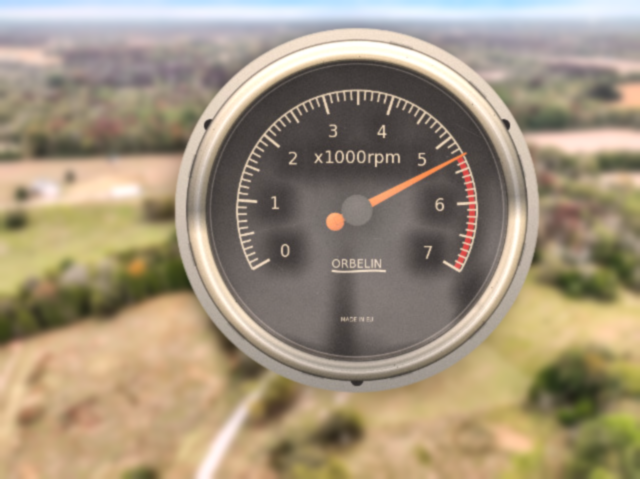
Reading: 5300; rpm
